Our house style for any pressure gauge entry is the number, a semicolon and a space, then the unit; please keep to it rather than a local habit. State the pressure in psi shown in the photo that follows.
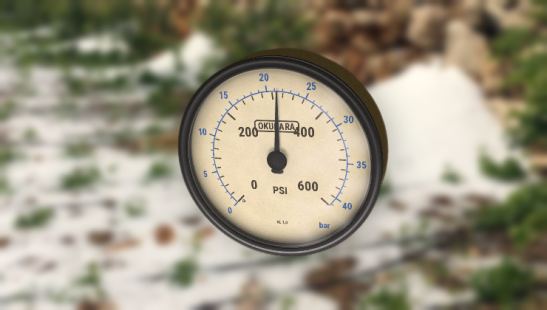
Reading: 310; psi
